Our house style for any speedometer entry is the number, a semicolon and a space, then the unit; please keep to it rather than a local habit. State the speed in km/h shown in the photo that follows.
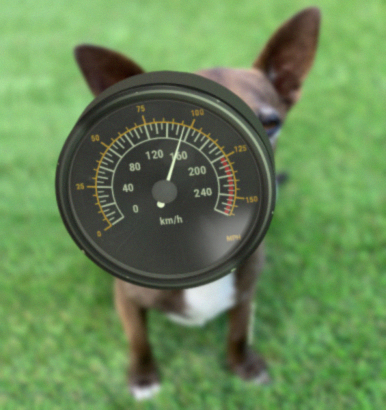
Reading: 155; km/h
